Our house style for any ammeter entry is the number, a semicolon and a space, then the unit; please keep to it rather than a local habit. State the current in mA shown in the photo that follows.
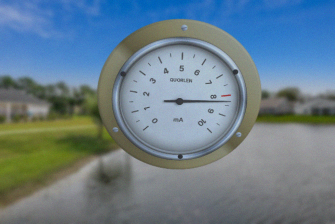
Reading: 8.25; mA
